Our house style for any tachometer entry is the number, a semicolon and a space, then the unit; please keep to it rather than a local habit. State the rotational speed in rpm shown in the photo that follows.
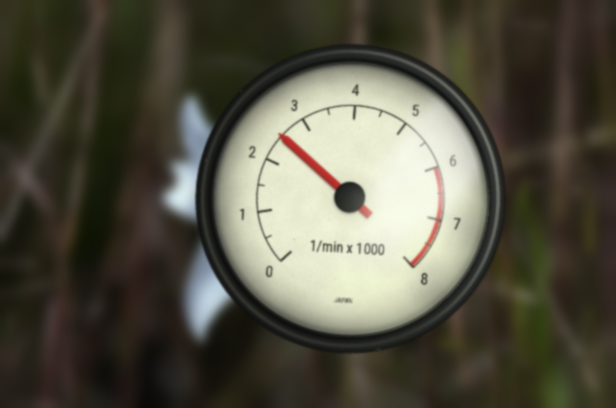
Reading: 2500; rpm
